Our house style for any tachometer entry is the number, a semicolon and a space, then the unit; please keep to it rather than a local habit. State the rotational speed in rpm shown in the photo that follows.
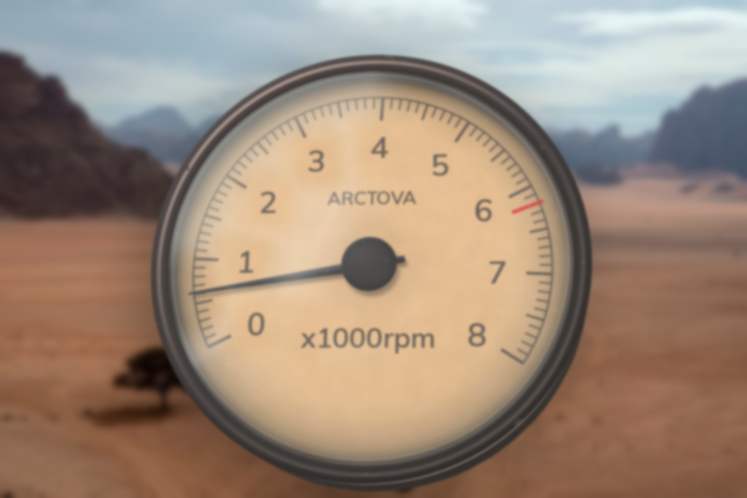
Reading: 600; rpm
